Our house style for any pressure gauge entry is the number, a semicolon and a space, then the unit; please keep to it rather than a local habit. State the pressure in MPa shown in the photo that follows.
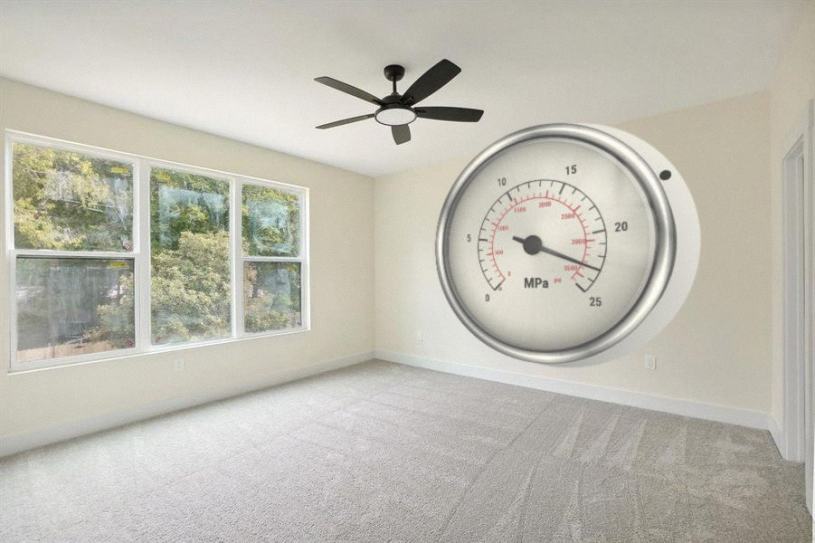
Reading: 23; MPa
